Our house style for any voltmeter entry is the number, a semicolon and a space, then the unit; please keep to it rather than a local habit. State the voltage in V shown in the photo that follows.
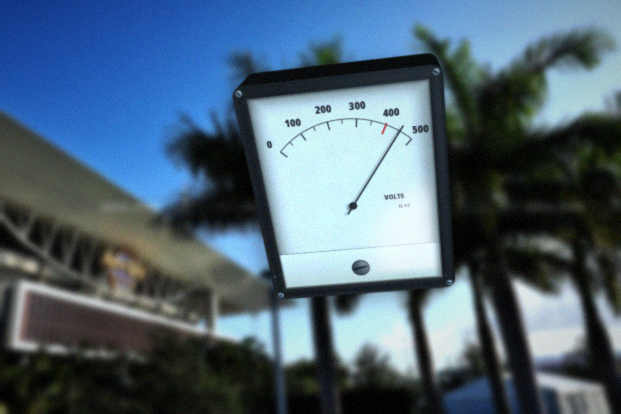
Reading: 450; V
